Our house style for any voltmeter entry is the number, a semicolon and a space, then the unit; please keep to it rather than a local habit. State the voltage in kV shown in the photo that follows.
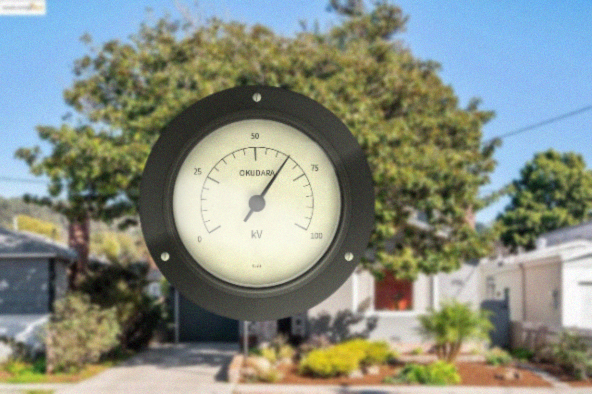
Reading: 65; kV
